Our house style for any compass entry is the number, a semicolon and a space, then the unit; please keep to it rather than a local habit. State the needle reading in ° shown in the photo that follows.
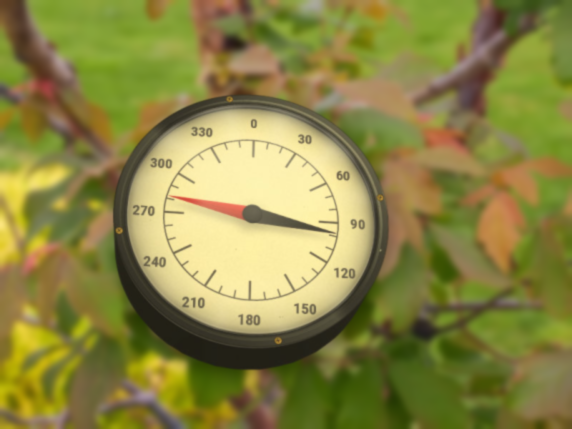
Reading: 280; °
